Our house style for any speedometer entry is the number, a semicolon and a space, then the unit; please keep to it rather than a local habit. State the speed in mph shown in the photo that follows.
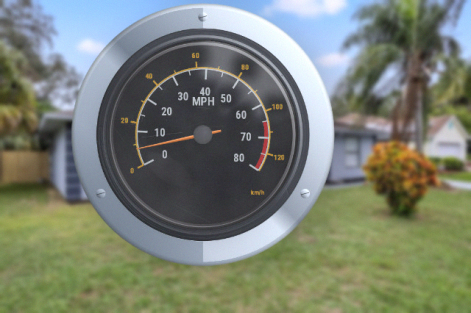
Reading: 5; mph
